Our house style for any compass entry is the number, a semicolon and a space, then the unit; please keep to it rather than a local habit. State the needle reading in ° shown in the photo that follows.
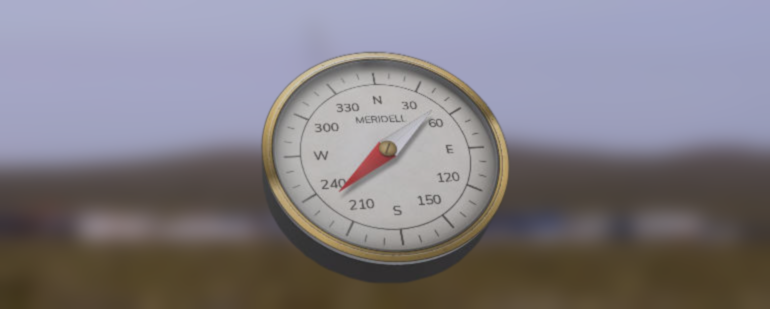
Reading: 230; °
